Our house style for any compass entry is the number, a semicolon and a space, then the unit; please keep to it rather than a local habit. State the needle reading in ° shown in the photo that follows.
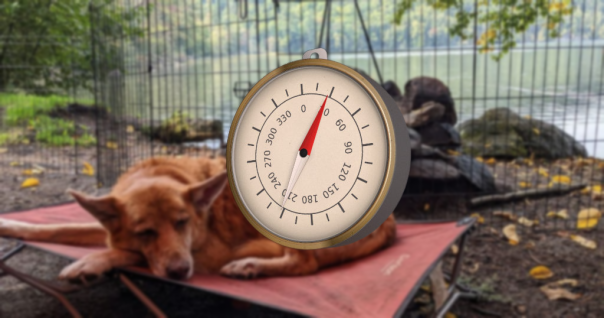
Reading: 30; °
